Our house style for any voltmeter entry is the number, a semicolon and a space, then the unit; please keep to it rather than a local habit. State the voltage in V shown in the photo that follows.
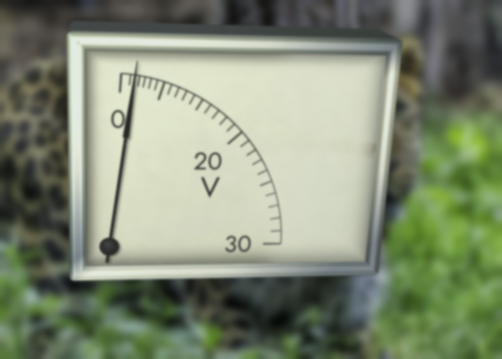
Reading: 5; V
